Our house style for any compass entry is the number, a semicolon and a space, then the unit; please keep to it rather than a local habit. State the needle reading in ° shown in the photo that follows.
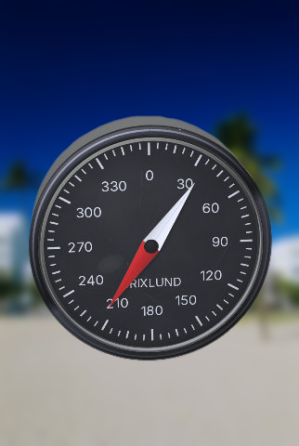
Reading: 215; °
